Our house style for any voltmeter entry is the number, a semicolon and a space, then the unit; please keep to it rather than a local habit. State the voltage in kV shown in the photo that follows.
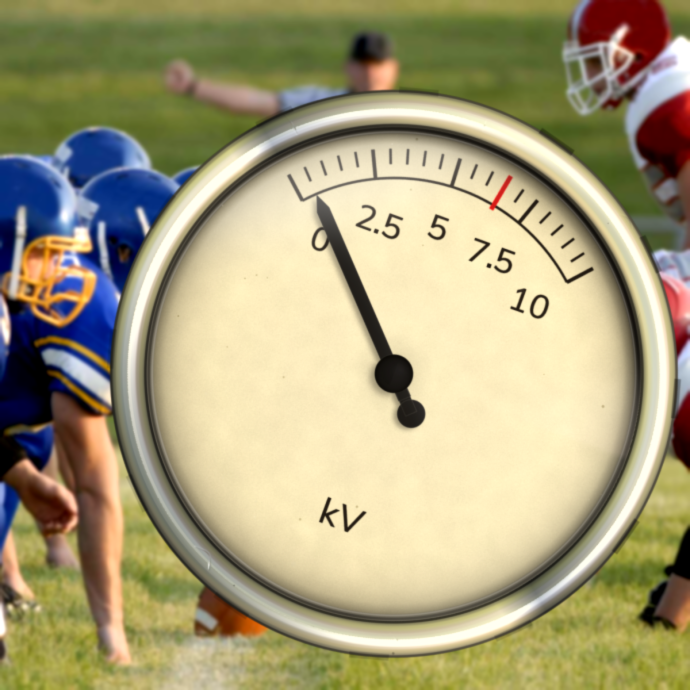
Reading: 0.5; kV
